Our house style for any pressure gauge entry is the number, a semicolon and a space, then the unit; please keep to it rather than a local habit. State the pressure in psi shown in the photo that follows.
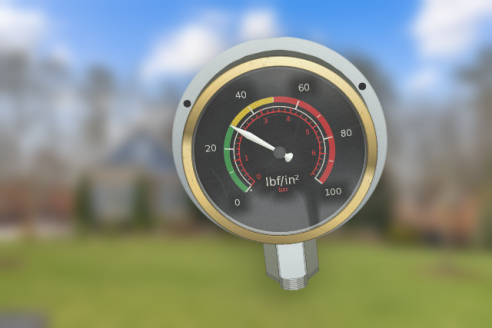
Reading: 30; psi
